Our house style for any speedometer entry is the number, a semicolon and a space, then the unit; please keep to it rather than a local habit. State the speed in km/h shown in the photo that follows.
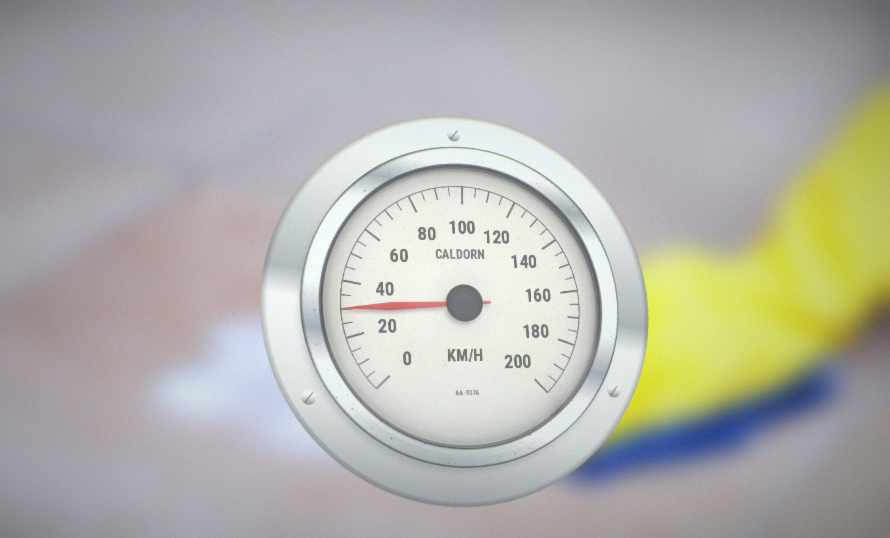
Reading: 30; km/h
